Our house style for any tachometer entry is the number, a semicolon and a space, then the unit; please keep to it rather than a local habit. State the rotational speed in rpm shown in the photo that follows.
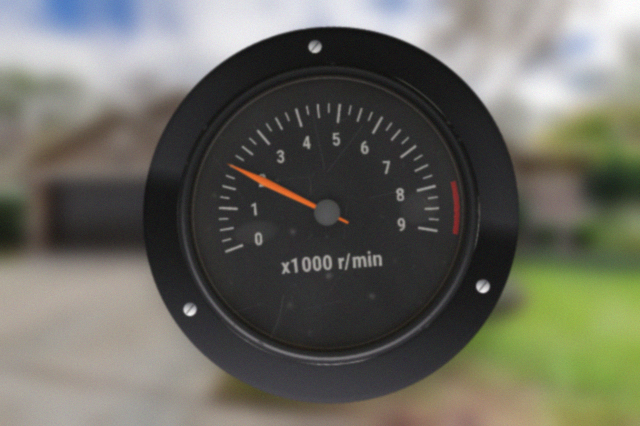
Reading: 2000; rpm
